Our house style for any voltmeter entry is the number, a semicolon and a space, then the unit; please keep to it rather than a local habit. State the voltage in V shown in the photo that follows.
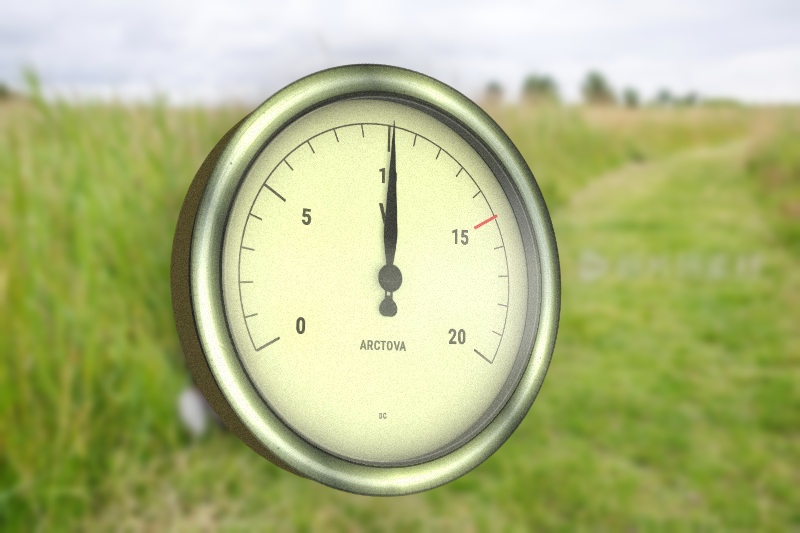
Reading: 10; V
